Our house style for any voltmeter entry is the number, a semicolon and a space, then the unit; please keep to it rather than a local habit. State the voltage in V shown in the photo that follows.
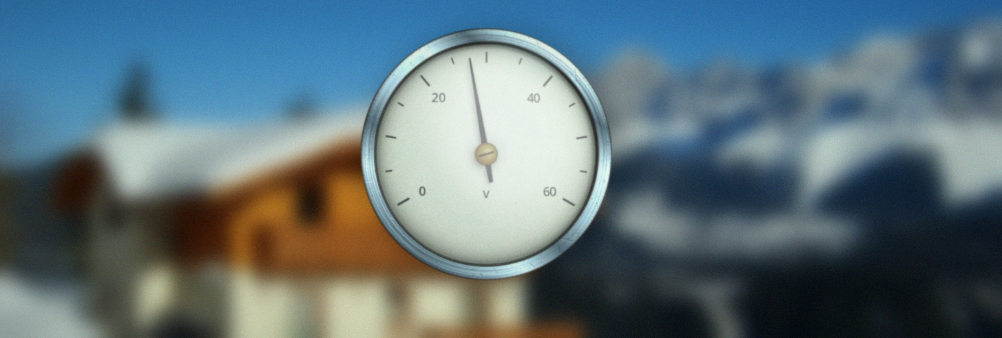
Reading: 27.5; V
